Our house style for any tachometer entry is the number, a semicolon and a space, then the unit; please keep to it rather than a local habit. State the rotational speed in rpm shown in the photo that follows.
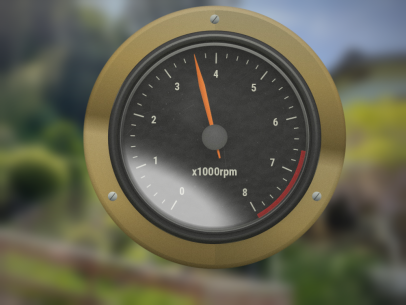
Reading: 3600; rpm
